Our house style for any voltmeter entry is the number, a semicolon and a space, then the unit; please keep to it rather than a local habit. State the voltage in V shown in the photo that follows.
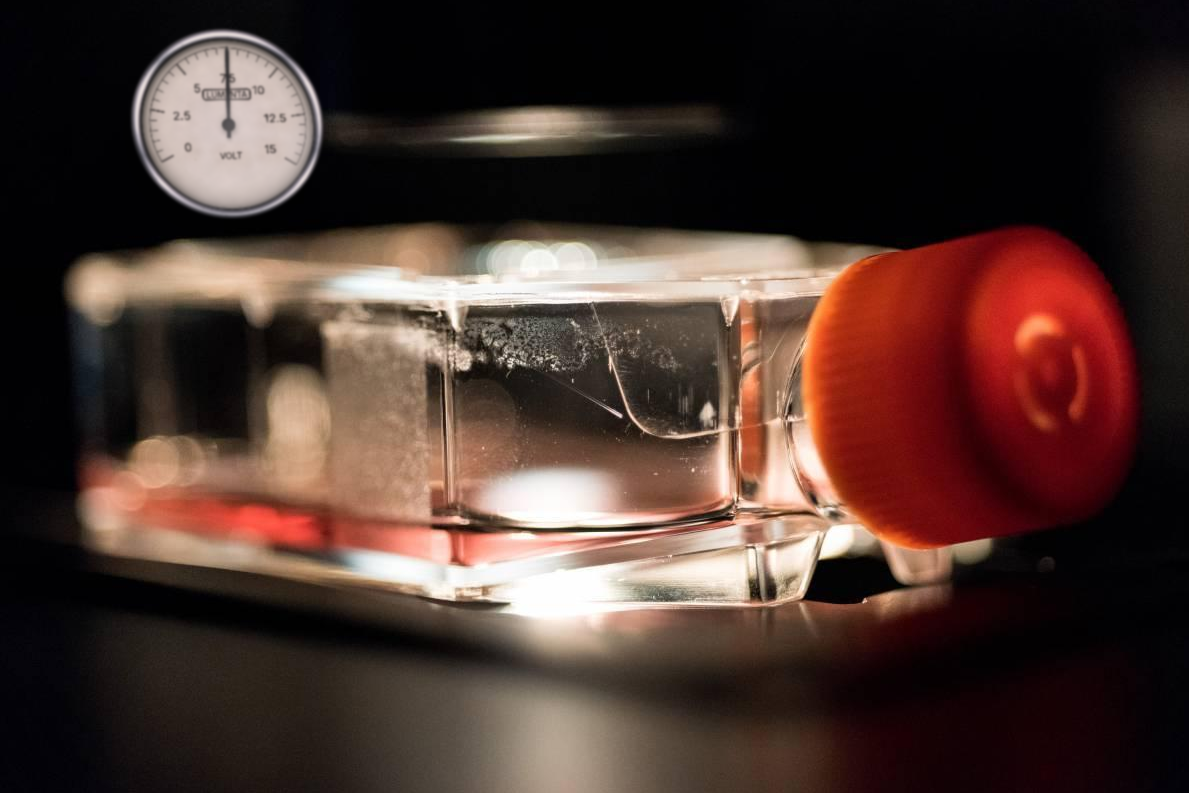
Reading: 7.5; V
